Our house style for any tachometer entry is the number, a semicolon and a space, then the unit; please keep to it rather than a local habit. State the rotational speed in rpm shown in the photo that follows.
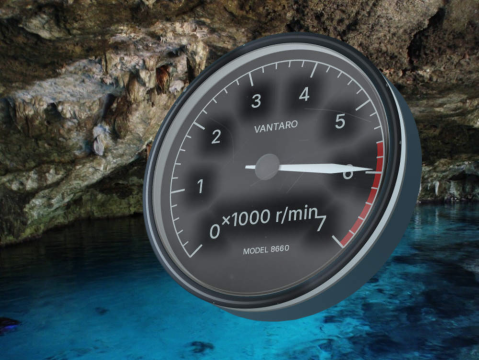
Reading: 6000; rpm
